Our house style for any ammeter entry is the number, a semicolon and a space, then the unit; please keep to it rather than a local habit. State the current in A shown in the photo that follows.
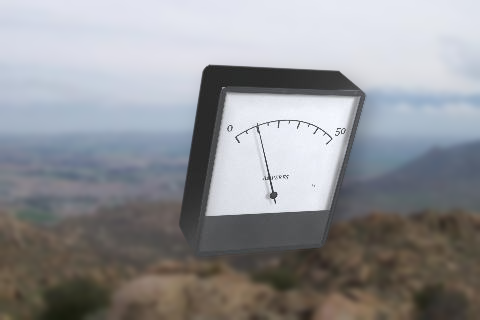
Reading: 10; A
